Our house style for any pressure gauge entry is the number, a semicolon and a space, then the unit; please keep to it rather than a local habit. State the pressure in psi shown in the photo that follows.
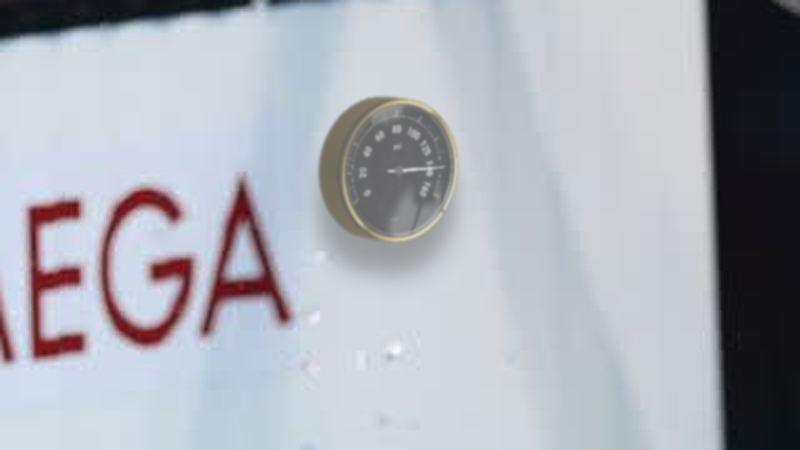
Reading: 140; psi
